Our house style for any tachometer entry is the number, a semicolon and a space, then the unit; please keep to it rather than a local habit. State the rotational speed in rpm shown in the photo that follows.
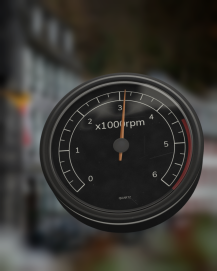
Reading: 3125; rpm
